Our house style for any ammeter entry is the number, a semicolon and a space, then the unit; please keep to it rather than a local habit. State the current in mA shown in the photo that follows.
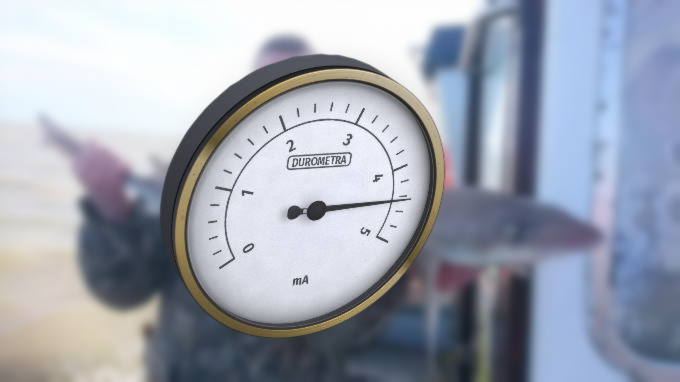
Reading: 4.4; mA
